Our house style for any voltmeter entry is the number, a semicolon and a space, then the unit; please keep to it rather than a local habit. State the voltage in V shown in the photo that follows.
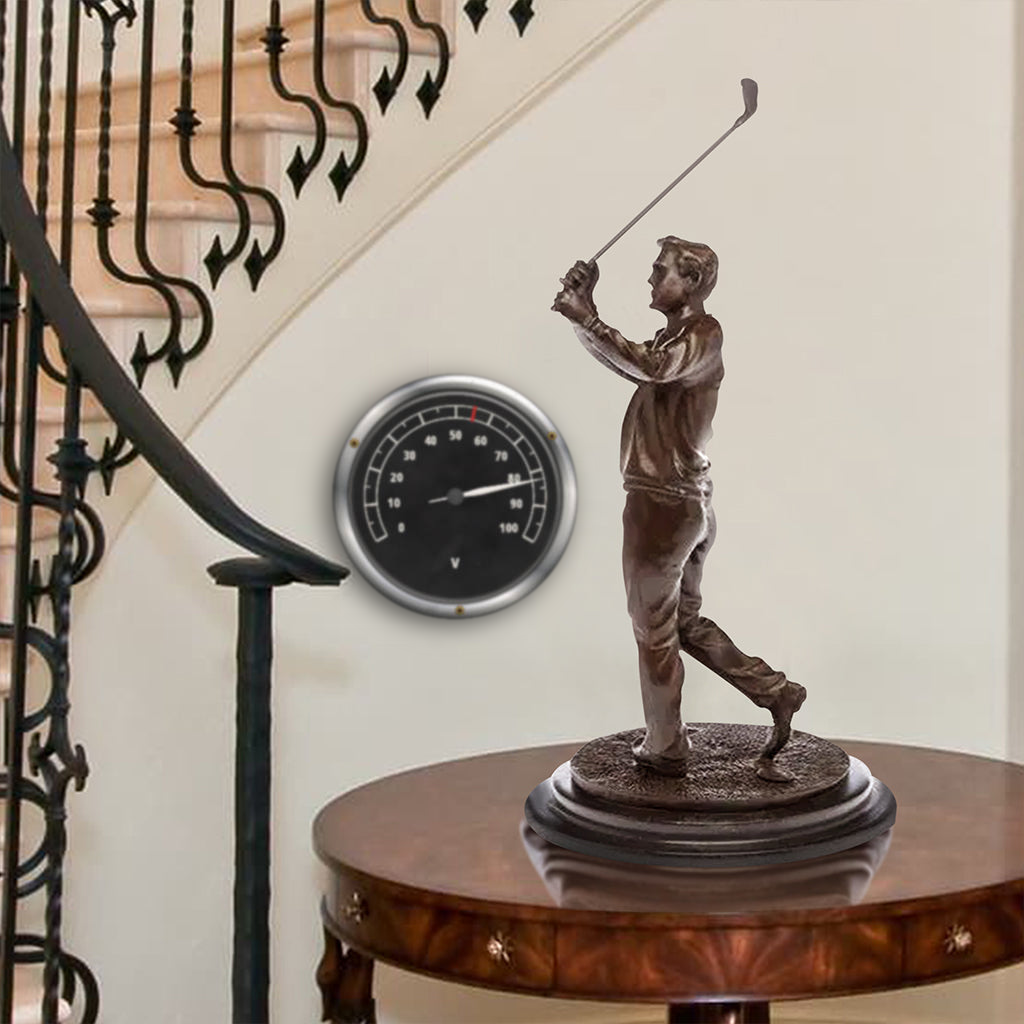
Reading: 82.5; V
